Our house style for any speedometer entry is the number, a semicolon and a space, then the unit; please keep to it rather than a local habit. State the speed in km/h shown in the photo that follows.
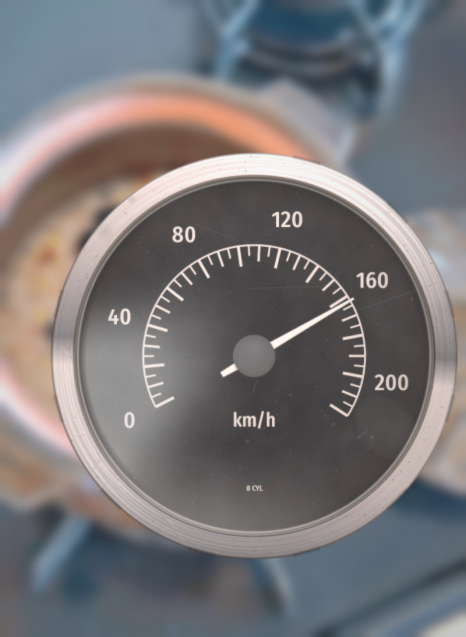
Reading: 162.5; km/h
